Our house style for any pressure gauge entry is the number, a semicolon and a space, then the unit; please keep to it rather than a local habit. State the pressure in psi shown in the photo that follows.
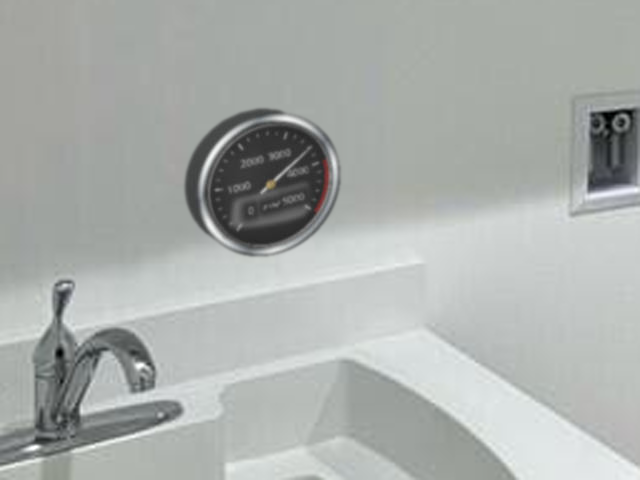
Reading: 3600; psi
